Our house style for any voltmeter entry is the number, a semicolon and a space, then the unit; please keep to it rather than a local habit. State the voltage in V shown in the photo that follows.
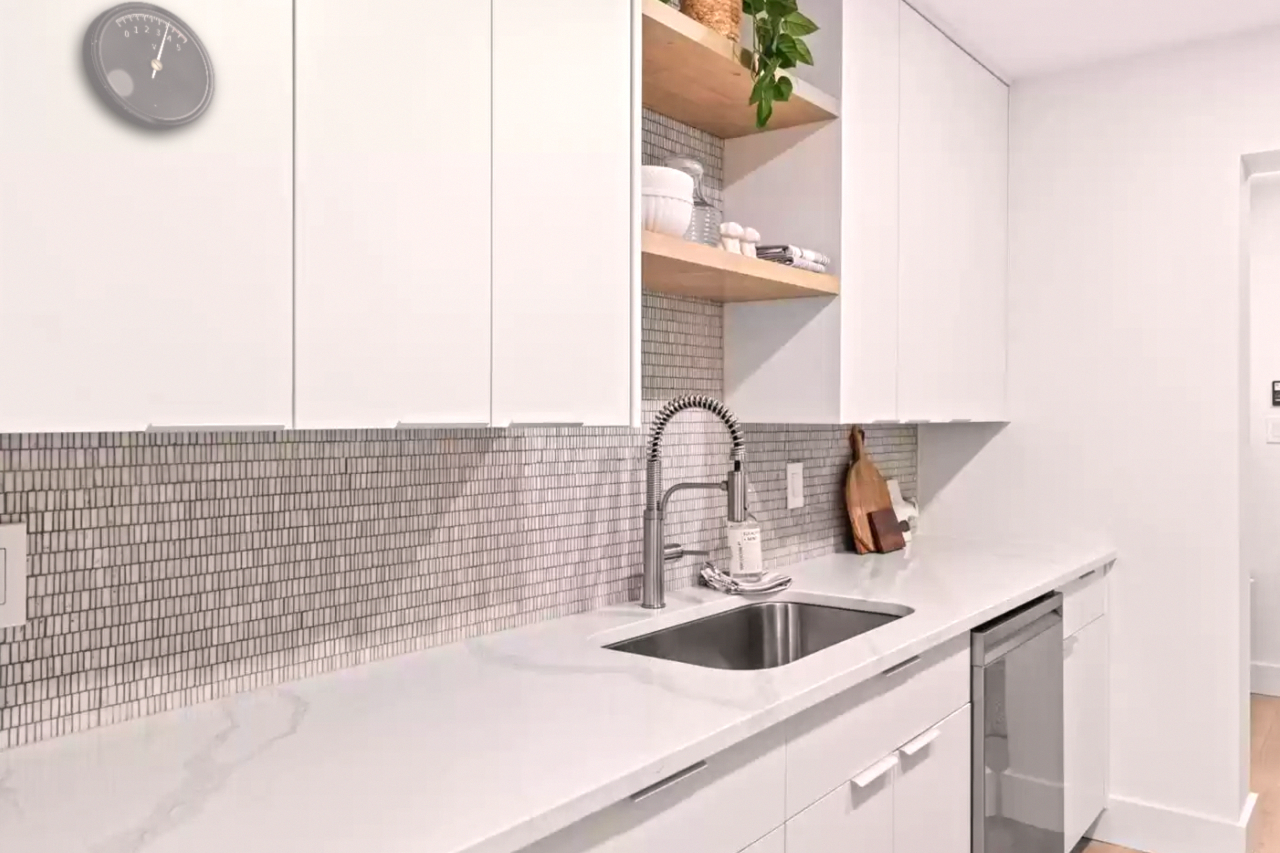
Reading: 3.5; V
